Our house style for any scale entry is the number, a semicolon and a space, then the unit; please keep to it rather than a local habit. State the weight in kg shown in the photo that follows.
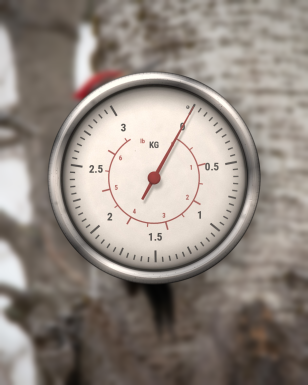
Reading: 0; kg
